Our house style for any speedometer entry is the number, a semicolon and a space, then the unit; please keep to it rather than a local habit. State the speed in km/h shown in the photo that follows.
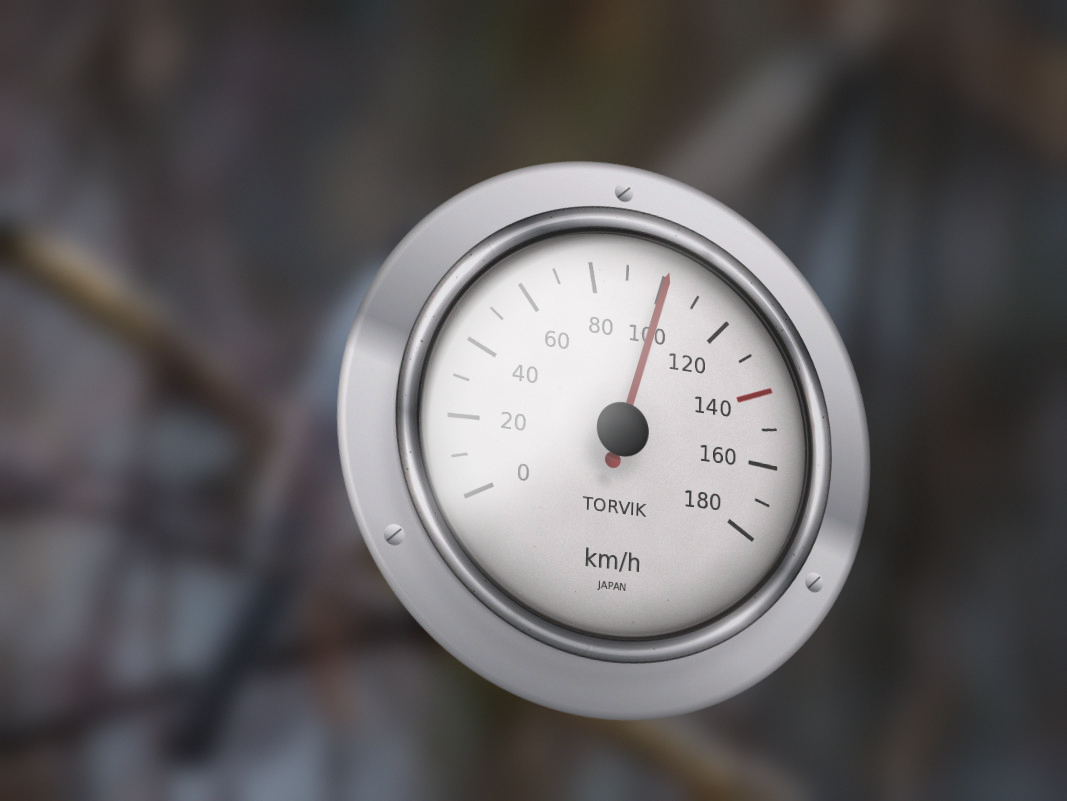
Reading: 100; km/h
